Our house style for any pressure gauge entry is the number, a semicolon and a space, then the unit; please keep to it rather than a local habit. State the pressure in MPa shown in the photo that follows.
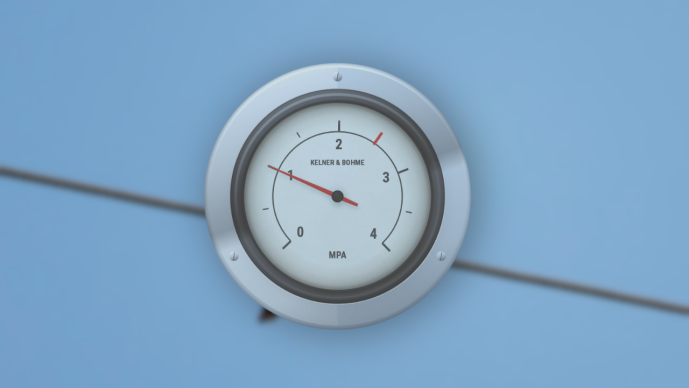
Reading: 1; MPa
